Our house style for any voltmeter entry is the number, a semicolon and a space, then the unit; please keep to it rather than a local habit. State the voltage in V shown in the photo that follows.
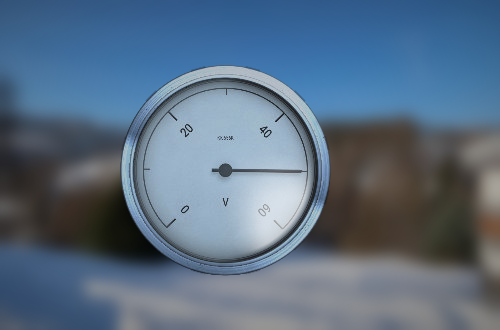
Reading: 50; V
